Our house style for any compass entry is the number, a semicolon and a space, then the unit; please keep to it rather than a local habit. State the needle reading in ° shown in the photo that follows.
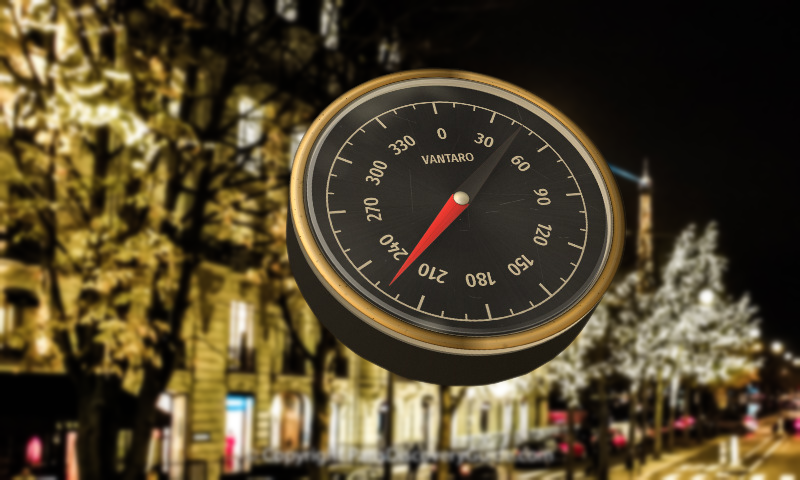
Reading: 225; °
